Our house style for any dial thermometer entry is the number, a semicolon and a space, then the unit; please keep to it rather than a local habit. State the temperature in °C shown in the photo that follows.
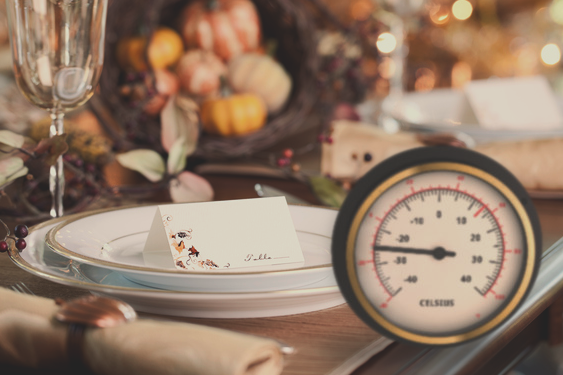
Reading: -25; °C
